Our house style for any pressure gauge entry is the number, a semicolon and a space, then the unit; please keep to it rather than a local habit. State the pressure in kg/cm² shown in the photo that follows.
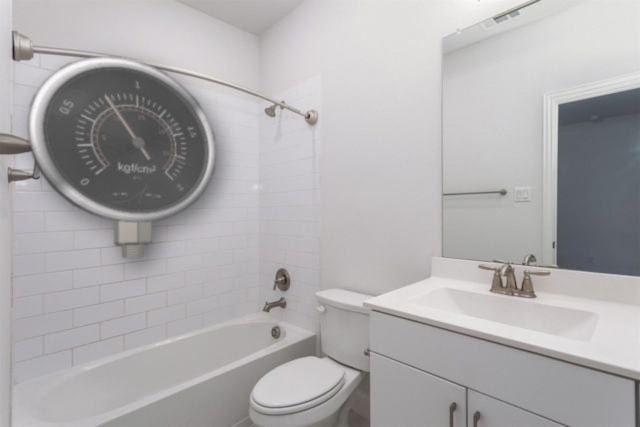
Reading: 0.75; kg/cm²
